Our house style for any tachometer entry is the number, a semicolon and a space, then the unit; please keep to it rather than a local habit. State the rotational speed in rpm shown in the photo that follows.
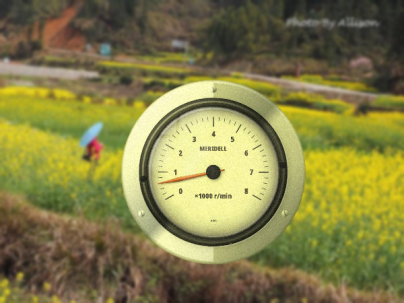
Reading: 600; rpm
